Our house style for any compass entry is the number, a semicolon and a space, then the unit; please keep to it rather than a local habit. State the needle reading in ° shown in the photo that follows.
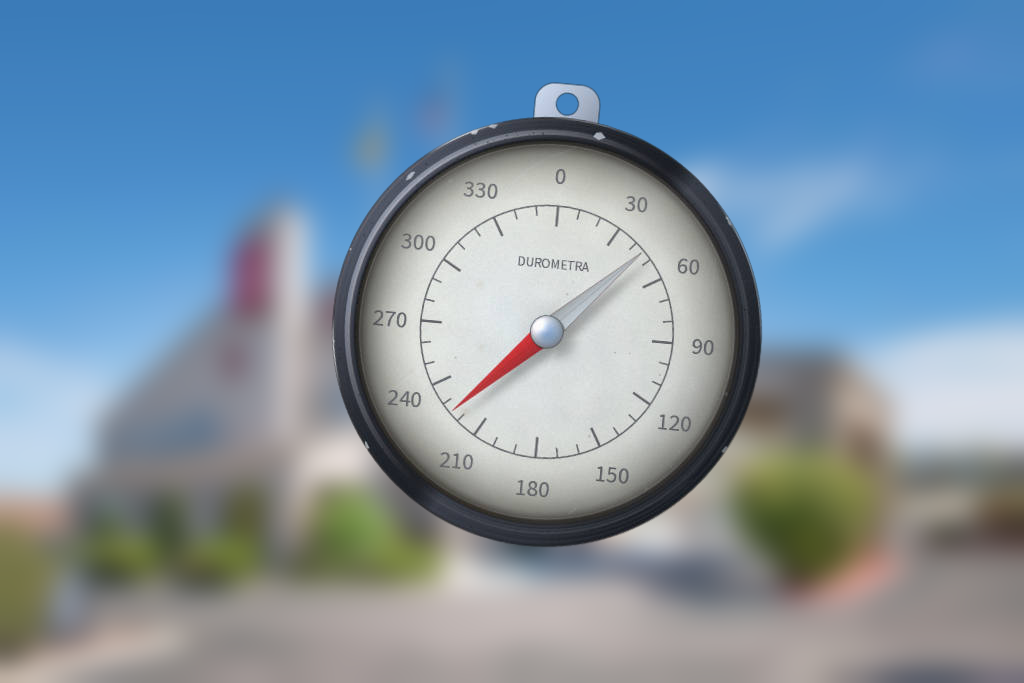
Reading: 225; °
